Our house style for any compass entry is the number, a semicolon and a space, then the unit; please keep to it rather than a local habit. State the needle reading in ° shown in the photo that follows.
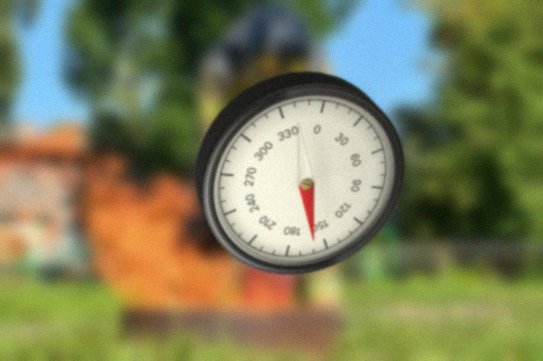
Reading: 160; °
